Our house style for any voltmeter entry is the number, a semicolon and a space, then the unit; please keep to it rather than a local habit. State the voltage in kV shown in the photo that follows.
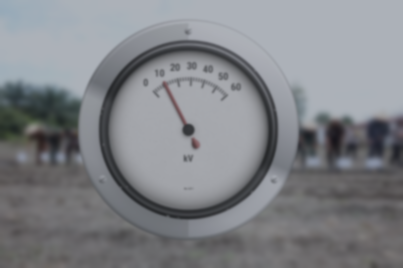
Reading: 10; kV
